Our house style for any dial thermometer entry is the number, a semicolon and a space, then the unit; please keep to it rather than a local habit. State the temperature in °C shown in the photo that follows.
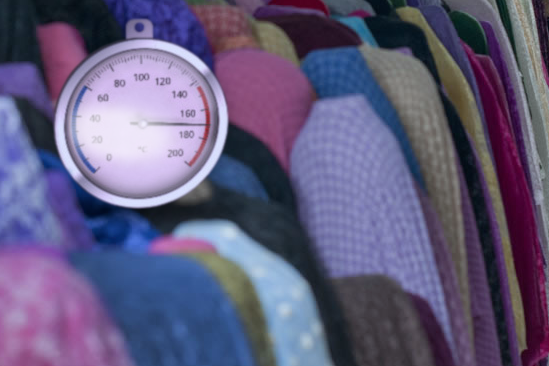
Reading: 170; °C
